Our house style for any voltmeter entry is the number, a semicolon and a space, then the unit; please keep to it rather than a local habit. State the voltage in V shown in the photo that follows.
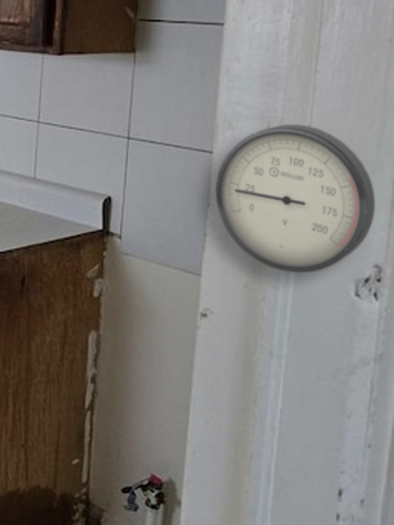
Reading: 20; V
